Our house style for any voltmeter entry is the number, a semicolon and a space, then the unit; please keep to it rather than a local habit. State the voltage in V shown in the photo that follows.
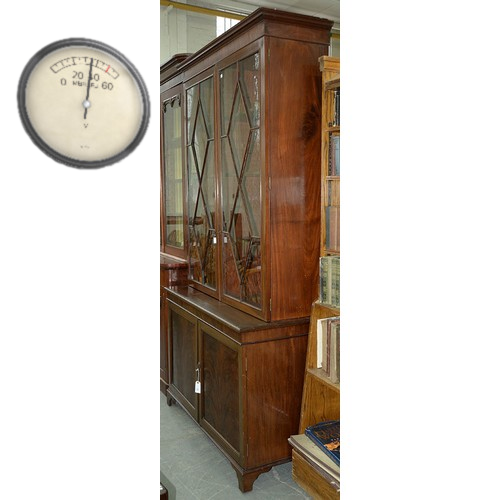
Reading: 35; V
